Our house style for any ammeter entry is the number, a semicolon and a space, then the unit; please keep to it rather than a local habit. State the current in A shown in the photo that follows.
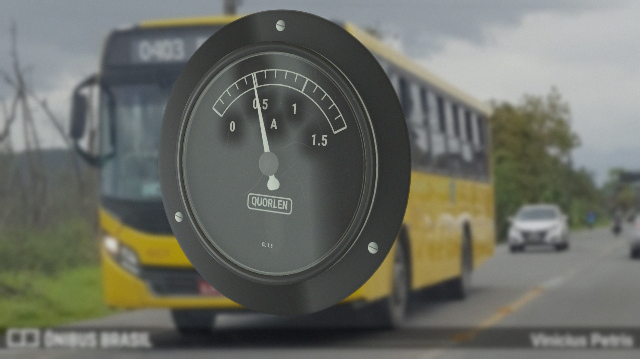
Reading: 0.5; A
